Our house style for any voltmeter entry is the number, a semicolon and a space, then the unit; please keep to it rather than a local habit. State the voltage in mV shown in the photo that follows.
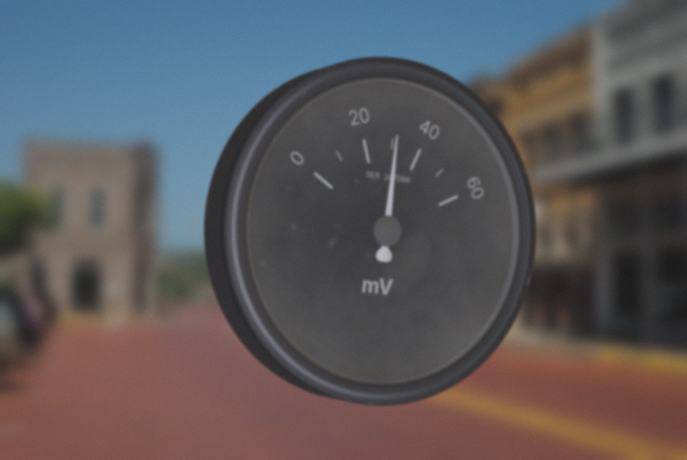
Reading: 30; mV
